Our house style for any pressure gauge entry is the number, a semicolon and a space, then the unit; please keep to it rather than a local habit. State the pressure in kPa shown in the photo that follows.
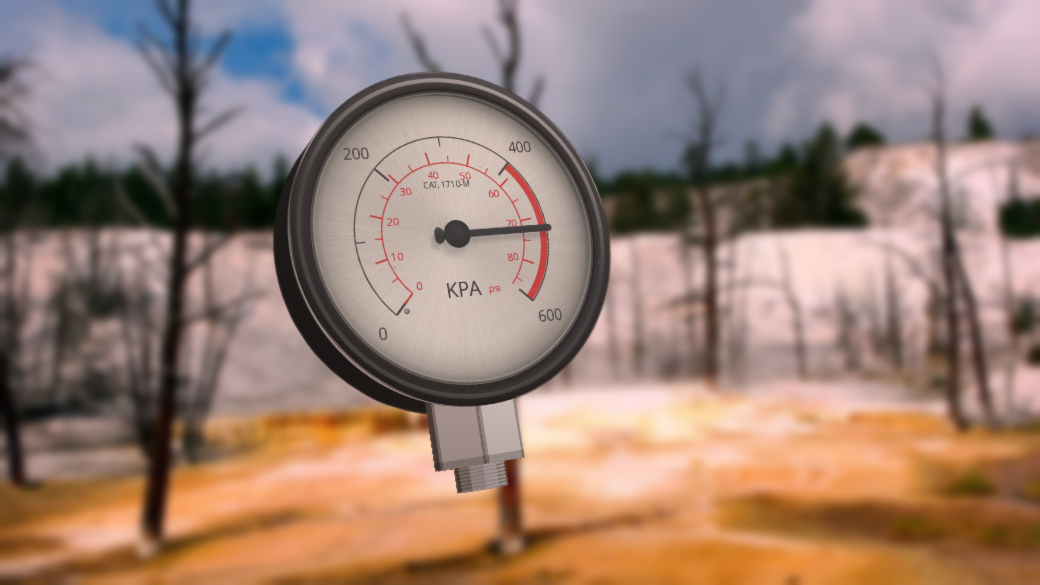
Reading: 500; kPa
